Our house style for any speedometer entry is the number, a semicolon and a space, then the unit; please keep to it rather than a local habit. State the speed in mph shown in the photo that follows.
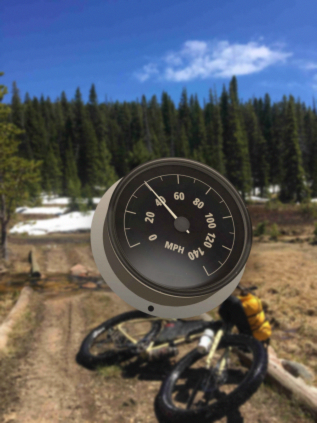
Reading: 40; mph
